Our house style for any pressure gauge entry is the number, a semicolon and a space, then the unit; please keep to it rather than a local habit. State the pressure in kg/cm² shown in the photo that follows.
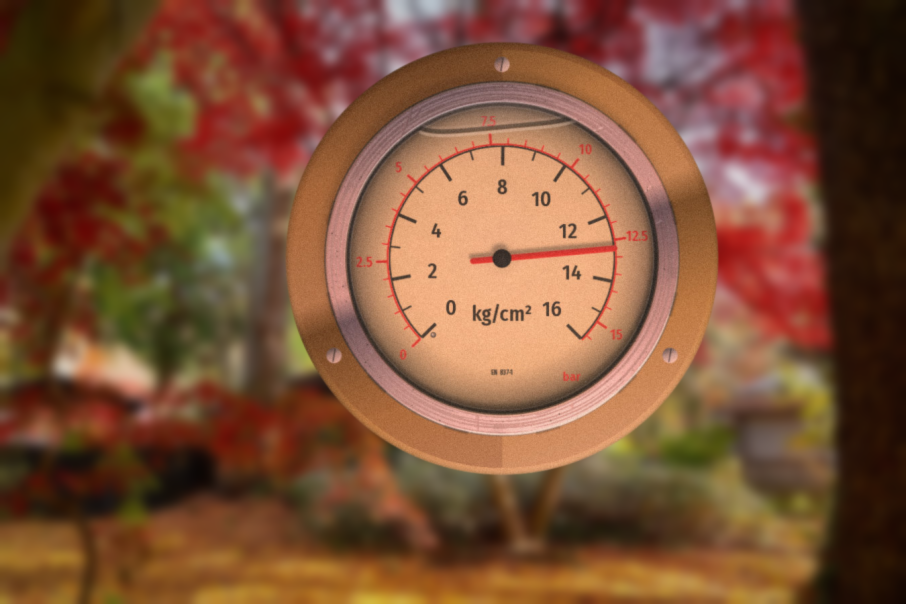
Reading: 13; kg/cm²
